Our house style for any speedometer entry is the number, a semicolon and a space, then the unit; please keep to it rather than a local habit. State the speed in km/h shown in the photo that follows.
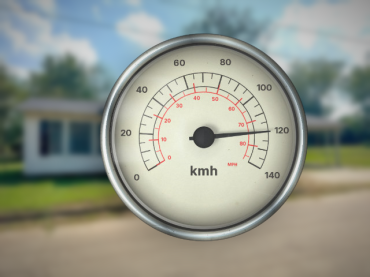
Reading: 120; km/h
